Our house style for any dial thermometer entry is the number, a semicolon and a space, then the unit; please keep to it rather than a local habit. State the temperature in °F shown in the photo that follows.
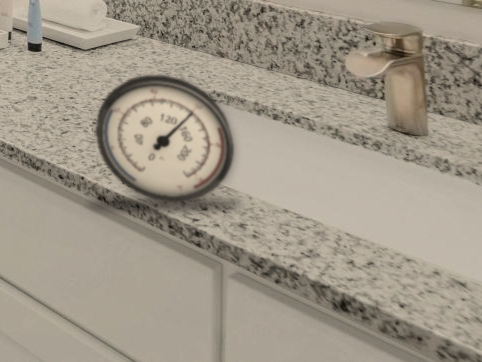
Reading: 140; °F
